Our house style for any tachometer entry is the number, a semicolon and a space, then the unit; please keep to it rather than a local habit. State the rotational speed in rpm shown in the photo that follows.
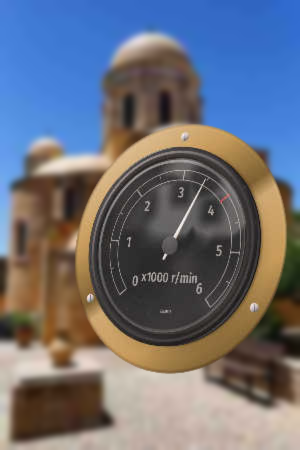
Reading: 3500; rpm
